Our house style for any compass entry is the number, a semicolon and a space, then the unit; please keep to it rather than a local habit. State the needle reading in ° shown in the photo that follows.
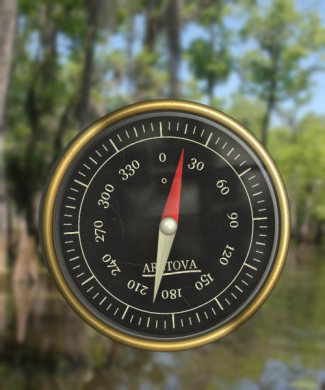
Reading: 15; °
